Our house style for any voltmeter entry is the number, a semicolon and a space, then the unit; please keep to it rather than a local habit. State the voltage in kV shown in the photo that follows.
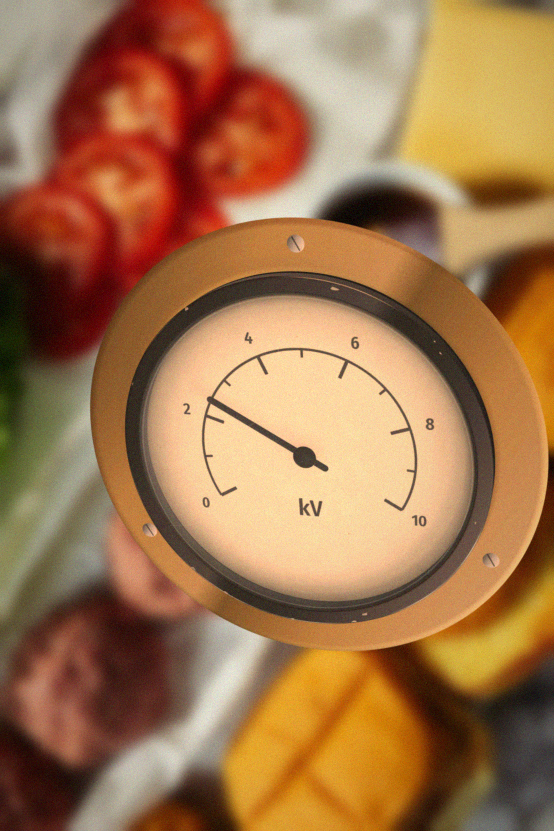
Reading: 2.5; kV
